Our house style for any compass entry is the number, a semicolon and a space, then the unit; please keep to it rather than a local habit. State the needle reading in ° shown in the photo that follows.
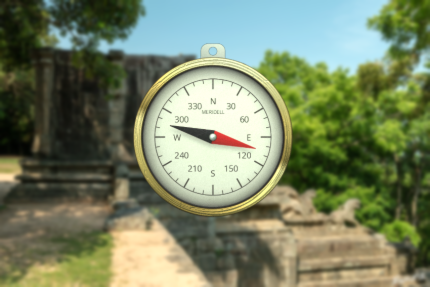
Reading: 105; °
